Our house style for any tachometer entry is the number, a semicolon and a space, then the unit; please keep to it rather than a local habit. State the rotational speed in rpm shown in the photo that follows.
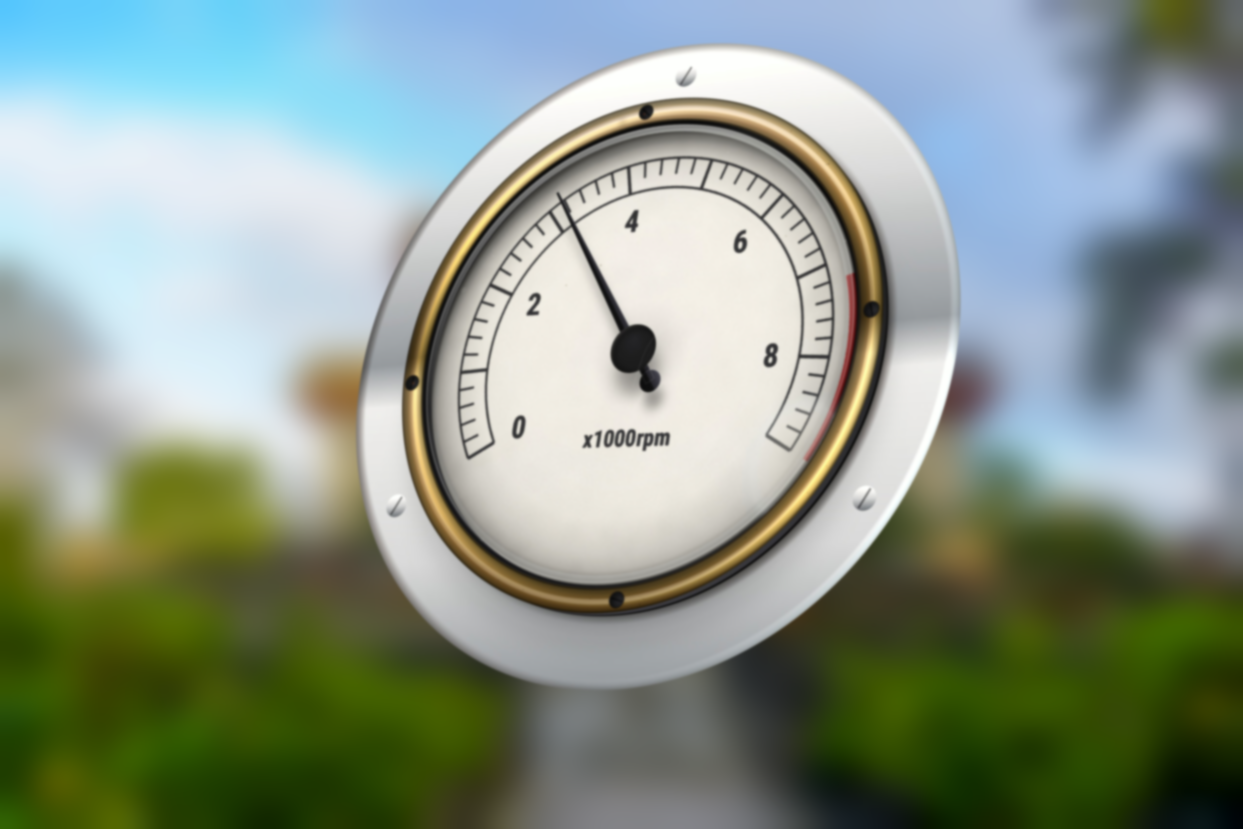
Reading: 3200; rpm
